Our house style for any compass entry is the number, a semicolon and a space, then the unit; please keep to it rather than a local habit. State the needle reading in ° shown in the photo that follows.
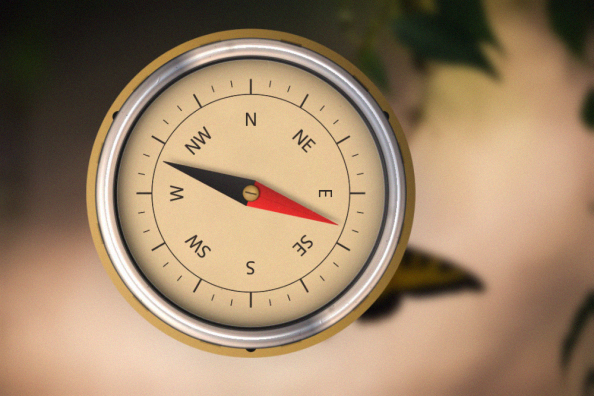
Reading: 110; °
